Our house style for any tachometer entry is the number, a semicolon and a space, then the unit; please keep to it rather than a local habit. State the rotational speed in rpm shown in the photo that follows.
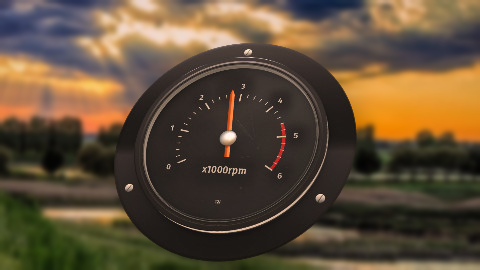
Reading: 2800; rpm
